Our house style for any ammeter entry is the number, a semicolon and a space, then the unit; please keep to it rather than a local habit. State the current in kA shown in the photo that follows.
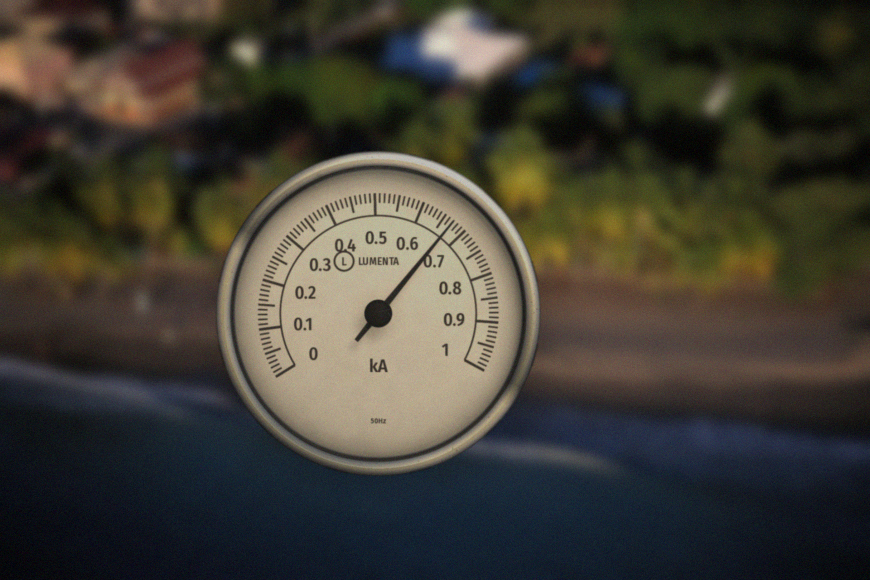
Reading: 0.67; kA
